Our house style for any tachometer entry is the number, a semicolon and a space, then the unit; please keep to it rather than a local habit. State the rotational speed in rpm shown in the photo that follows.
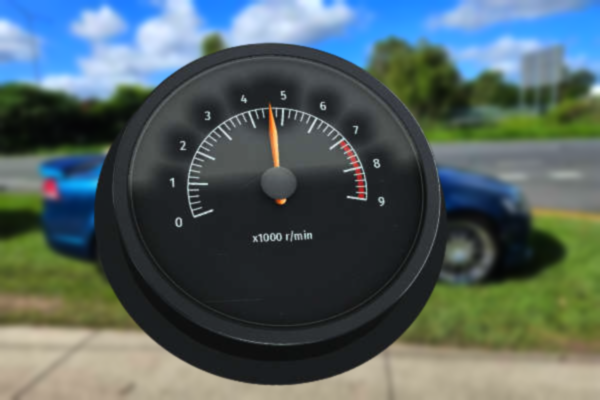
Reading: 4600; rpm
